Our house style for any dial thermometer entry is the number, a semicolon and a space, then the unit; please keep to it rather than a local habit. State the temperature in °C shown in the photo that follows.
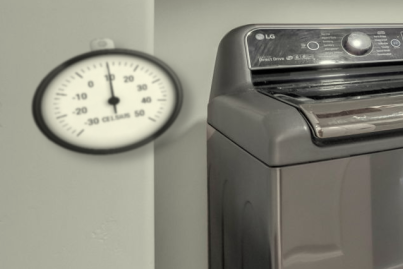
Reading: 10; °C
